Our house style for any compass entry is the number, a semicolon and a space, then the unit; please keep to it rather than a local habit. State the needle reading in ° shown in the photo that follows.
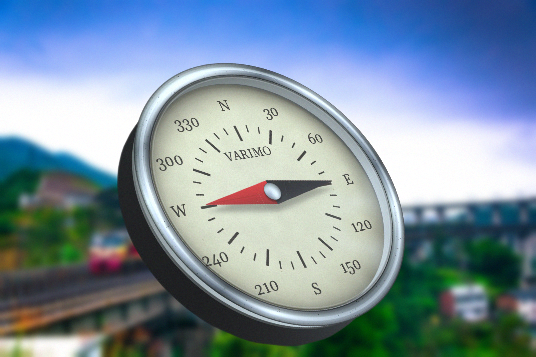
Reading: 270; °
